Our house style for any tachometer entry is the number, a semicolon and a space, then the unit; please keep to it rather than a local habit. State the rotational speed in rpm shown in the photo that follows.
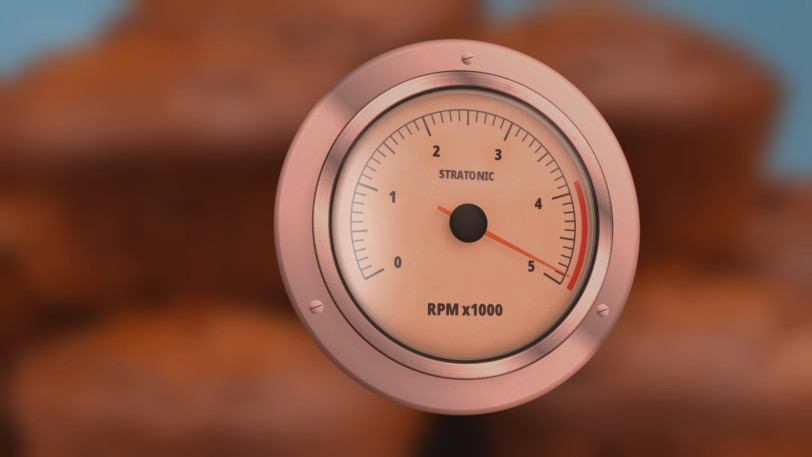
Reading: 4900; rpm
